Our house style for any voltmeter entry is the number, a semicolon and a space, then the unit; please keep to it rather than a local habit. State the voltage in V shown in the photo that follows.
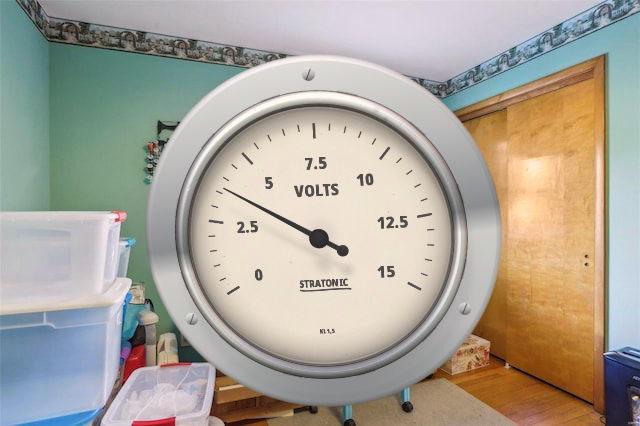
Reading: 3.75; V
